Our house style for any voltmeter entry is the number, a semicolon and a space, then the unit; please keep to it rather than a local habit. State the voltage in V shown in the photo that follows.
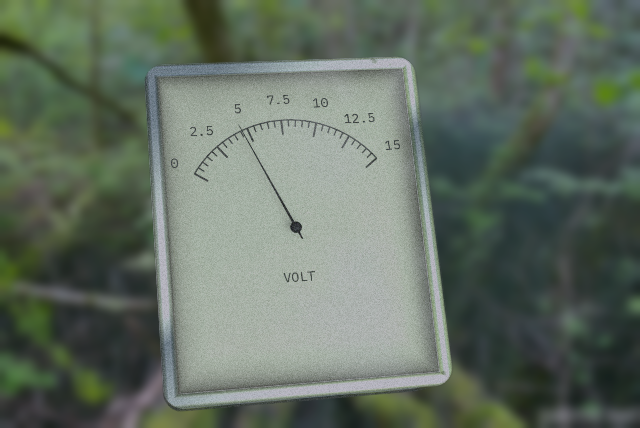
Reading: 4.5; V
